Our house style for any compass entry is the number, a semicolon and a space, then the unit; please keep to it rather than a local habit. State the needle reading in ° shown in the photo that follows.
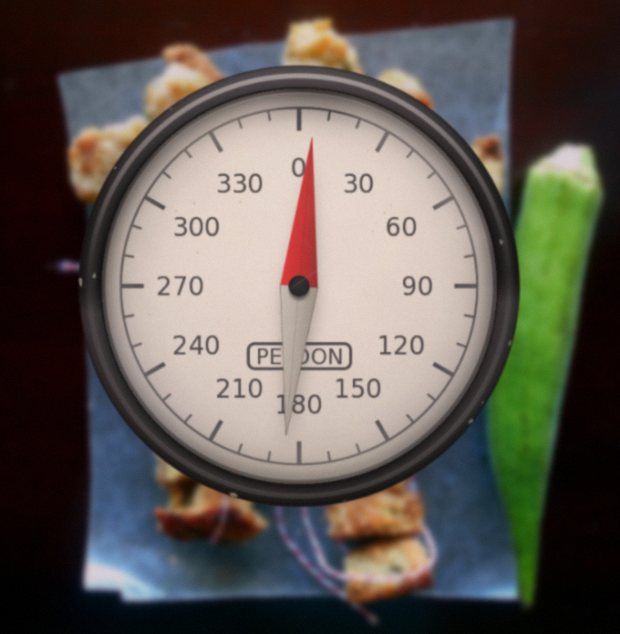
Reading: 5; °
